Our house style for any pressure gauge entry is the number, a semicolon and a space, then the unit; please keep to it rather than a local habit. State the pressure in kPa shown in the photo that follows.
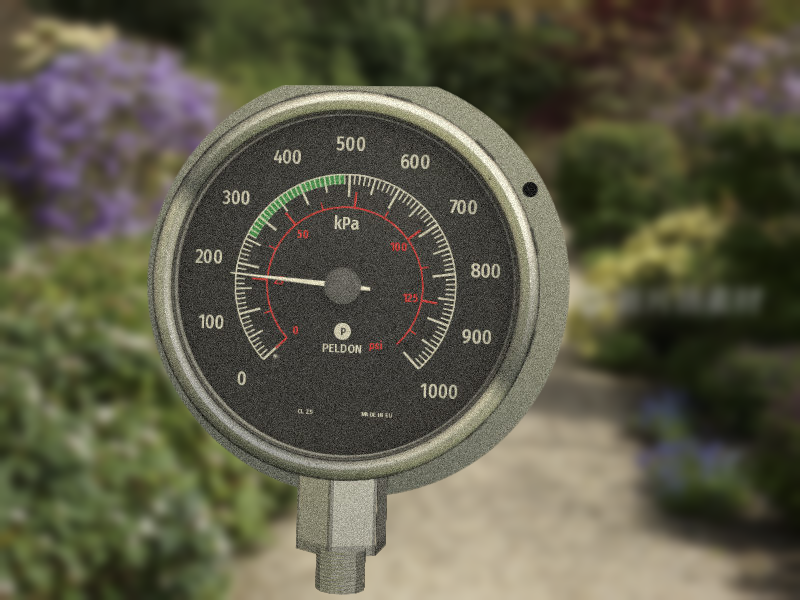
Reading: 180; kPa
